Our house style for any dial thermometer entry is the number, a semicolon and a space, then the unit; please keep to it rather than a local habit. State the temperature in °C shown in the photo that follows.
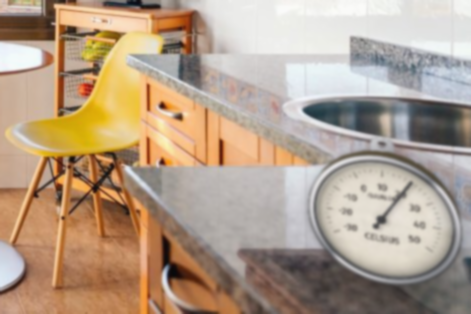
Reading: 20; °C
